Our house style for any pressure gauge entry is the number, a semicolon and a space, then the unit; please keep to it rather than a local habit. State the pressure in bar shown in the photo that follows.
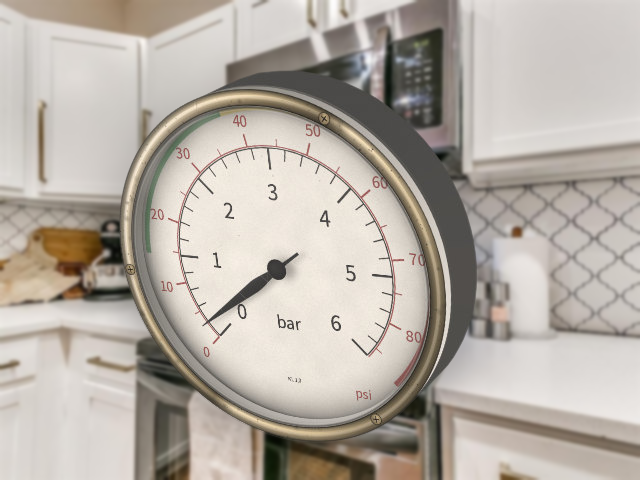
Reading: 0.2; bar
